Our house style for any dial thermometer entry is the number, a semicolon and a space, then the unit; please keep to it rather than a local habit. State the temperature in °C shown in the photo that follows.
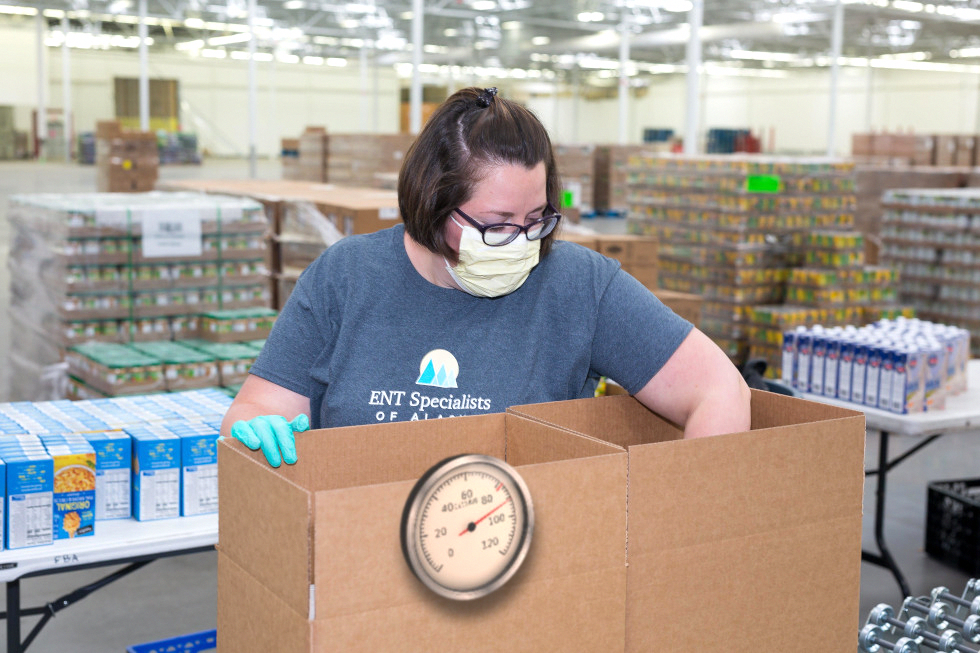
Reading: 90; °C
